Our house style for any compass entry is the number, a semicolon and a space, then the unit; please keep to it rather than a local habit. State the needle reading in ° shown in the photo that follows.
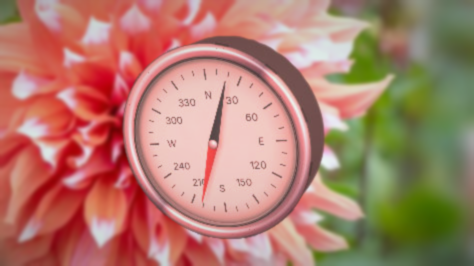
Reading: 200; °
